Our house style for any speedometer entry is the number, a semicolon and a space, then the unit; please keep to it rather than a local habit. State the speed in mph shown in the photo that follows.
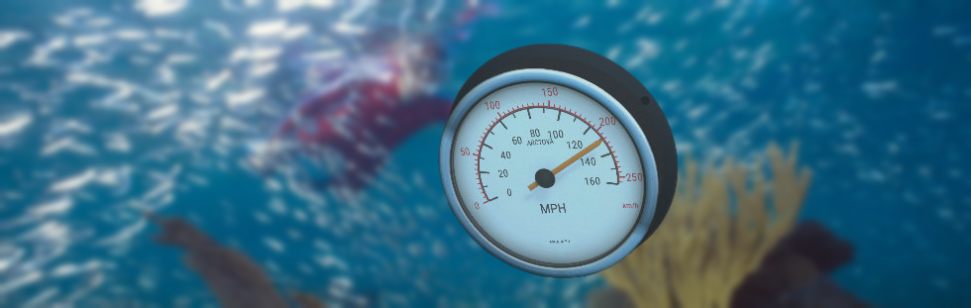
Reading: 130; mph
